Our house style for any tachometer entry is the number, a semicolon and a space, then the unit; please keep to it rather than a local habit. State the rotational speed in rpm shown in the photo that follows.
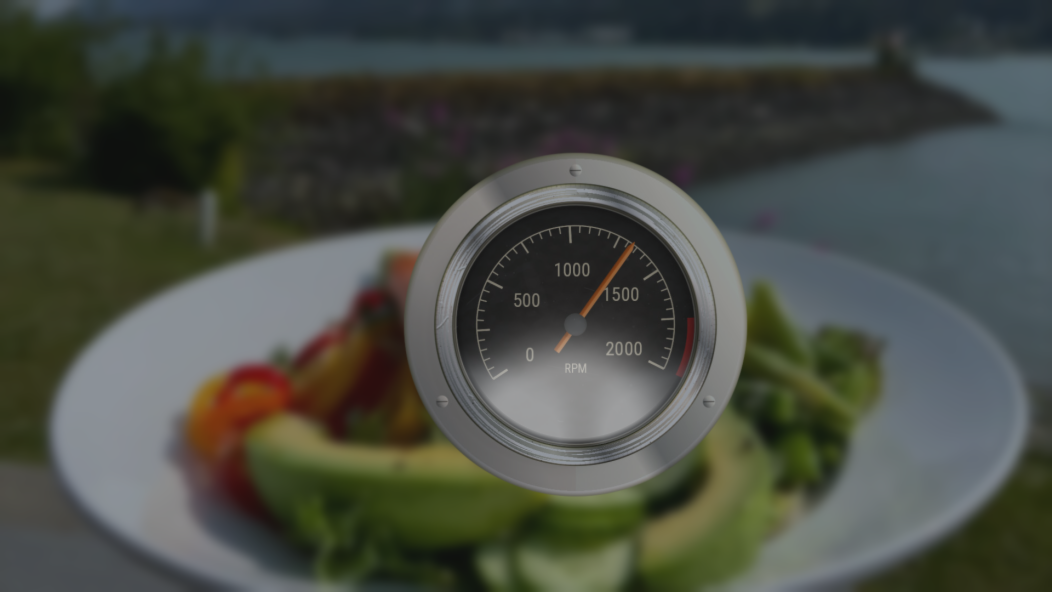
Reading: 1325; rpm
